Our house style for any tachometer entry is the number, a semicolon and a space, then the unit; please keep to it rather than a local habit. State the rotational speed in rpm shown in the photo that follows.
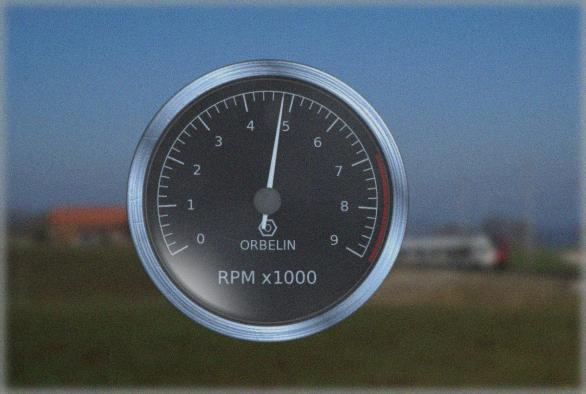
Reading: 4800; rpm
